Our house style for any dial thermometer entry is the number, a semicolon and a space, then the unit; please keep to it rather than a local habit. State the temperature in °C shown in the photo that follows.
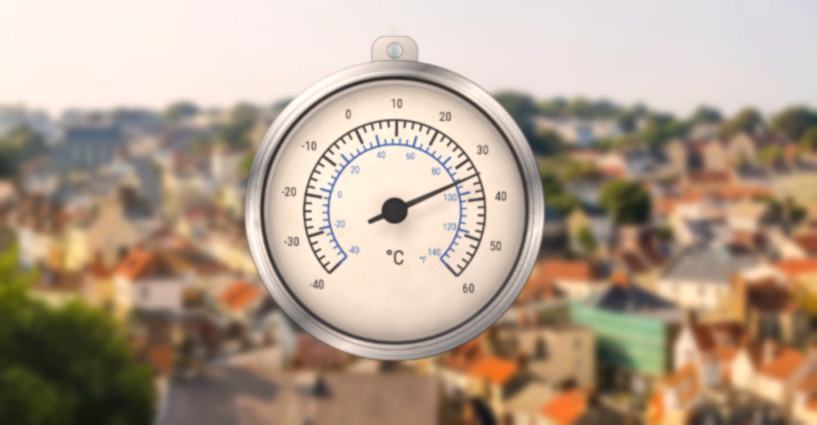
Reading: 34; °C
